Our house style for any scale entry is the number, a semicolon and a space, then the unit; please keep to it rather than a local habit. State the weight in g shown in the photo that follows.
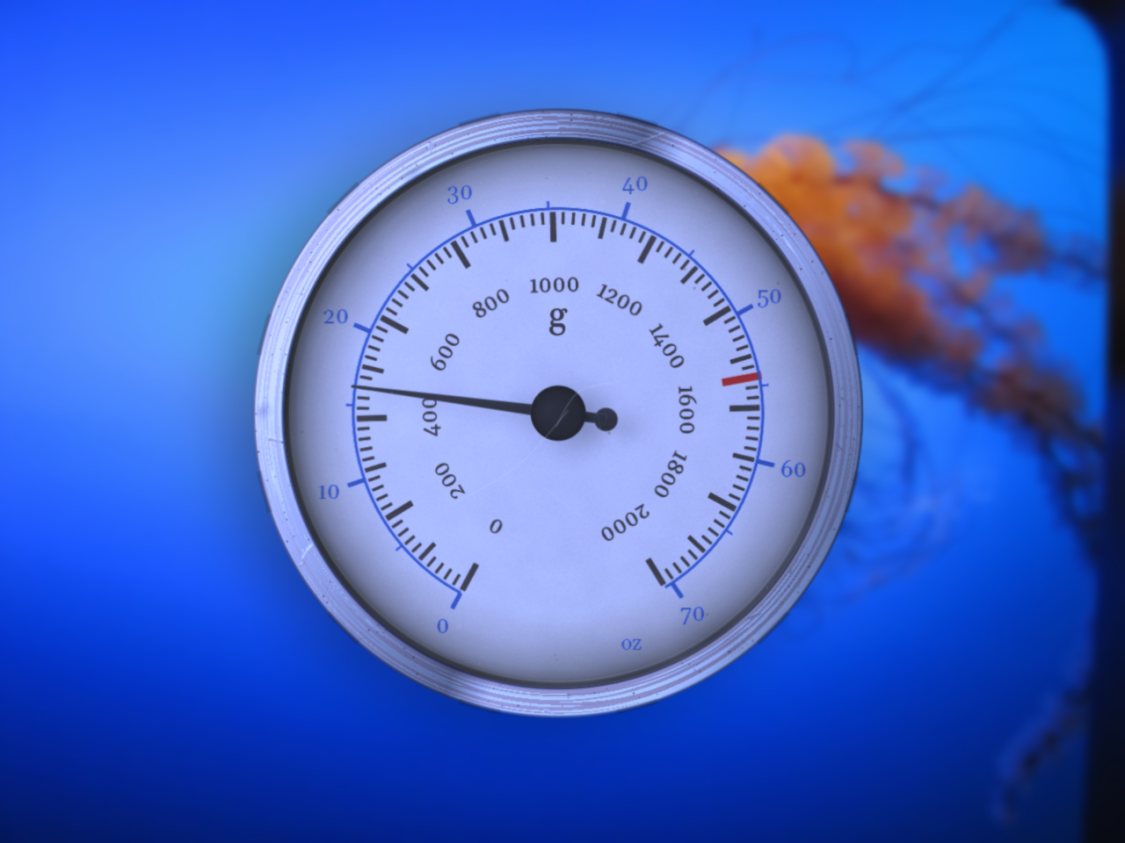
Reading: 460; g
